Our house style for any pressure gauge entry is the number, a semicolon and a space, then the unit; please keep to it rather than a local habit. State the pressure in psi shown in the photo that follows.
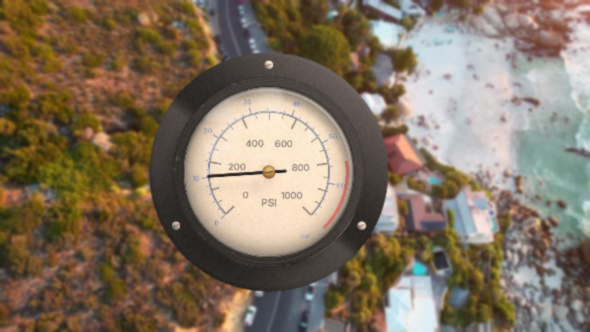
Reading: 150; psi
